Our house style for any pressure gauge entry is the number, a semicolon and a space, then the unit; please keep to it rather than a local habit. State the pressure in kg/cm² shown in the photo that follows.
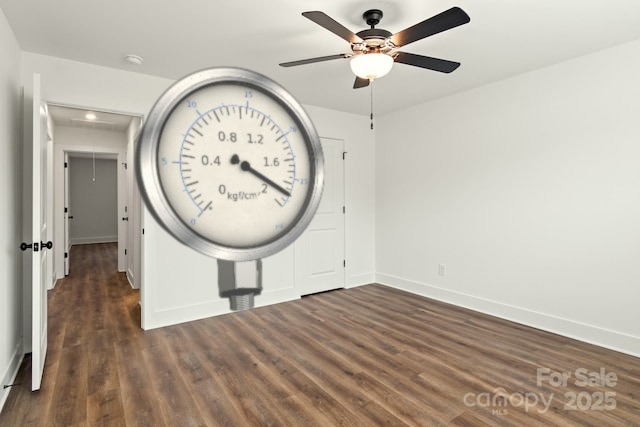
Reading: 1.9; kg/cm²
